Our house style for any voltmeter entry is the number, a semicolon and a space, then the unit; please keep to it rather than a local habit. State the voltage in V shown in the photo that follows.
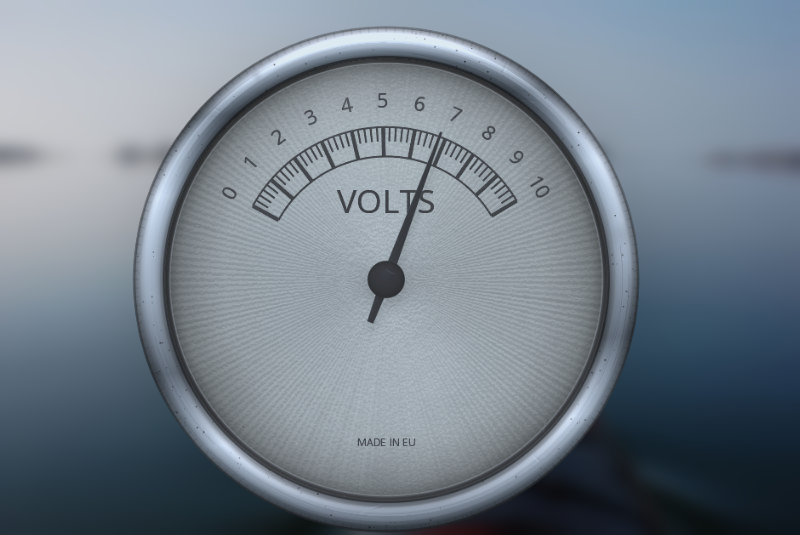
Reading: 6.8; V
